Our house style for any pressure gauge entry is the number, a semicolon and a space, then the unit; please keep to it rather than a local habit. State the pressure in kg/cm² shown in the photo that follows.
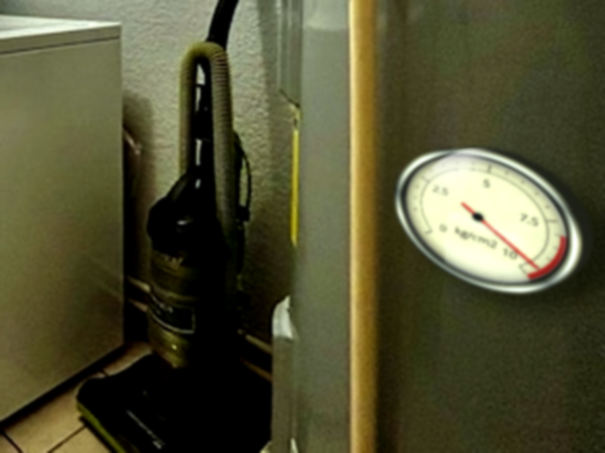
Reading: 9.5; kg/cm²
